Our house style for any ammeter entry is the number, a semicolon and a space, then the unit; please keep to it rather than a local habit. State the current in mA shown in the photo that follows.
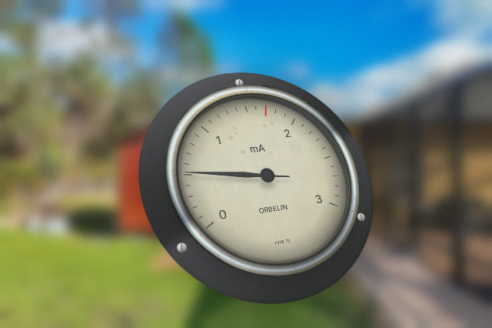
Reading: 0.5; mA
